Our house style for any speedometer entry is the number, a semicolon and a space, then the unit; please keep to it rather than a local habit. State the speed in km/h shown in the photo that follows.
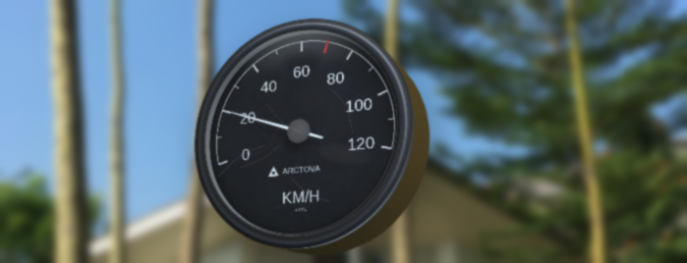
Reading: 20; km/h
